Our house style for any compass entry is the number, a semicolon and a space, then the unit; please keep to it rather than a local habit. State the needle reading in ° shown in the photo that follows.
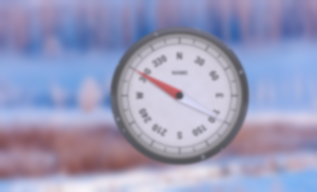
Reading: 300; °
